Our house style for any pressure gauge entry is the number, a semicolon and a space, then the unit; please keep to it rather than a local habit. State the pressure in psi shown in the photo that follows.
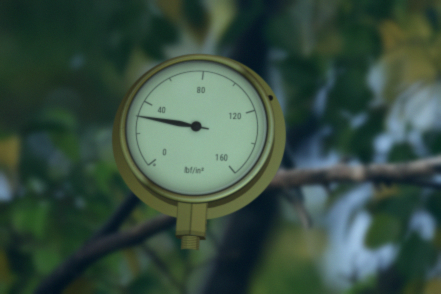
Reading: 30; psi
